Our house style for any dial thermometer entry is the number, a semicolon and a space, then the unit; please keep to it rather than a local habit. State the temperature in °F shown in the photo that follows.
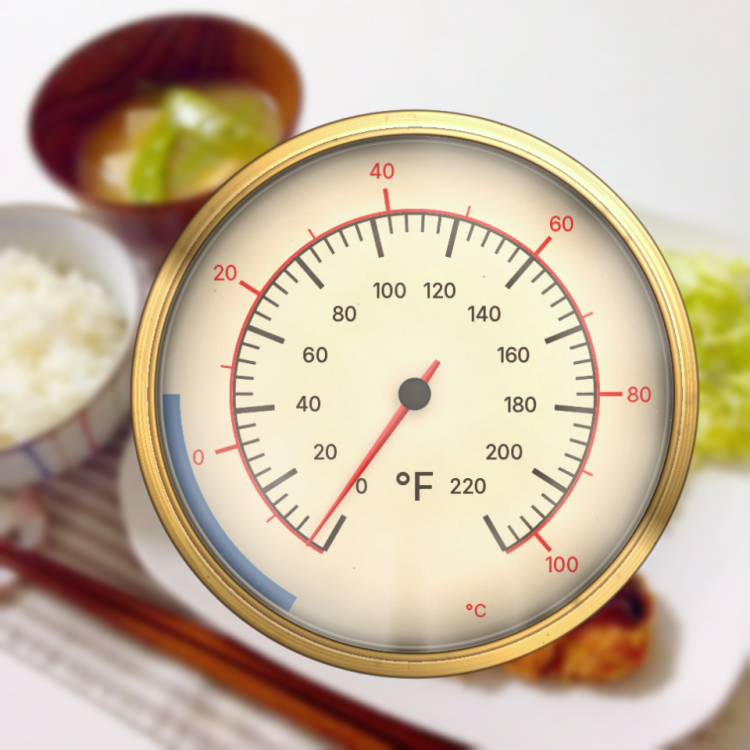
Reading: 4; °F
